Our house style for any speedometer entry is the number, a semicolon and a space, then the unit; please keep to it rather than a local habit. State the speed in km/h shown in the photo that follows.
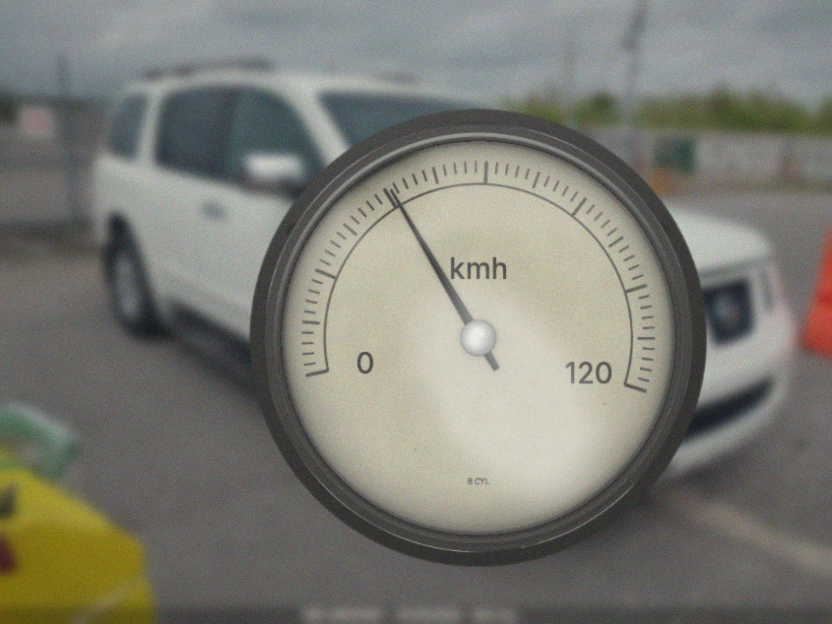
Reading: 41; km/h
